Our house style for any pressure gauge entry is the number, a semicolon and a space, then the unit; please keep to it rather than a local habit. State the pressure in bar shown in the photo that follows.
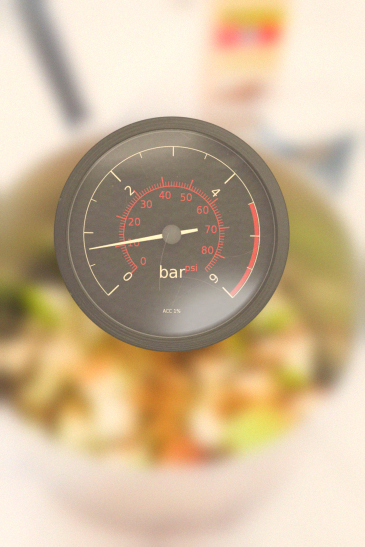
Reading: 0.75; bar
